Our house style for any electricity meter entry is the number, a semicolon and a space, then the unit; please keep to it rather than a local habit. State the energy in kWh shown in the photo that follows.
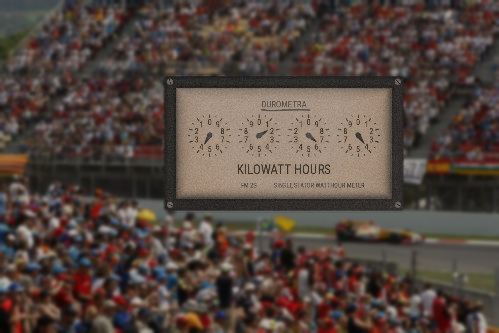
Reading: 4164; kWh
